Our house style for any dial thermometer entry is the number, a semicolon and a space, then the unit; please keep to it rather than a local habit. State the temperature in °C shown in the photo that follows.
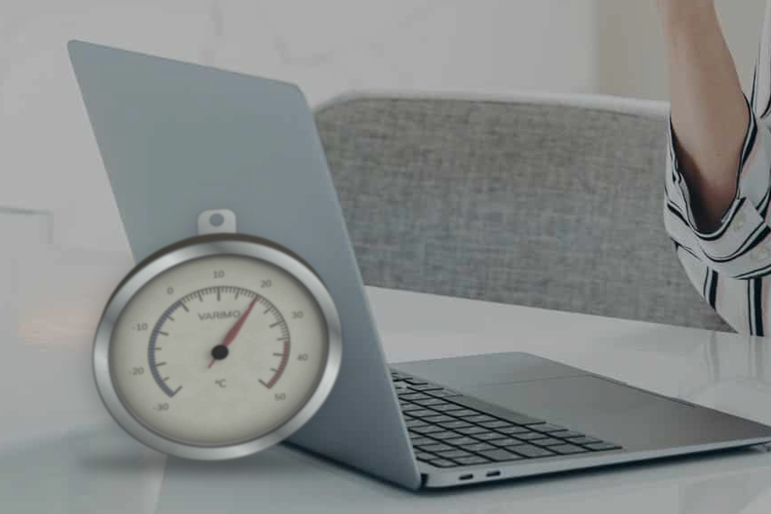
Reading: 20; °C
